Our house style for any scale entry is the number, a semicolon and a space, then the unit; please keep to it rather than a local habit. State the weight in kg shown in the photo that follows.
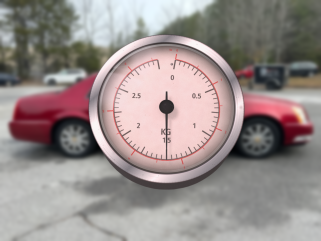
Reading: 1.5; kg
